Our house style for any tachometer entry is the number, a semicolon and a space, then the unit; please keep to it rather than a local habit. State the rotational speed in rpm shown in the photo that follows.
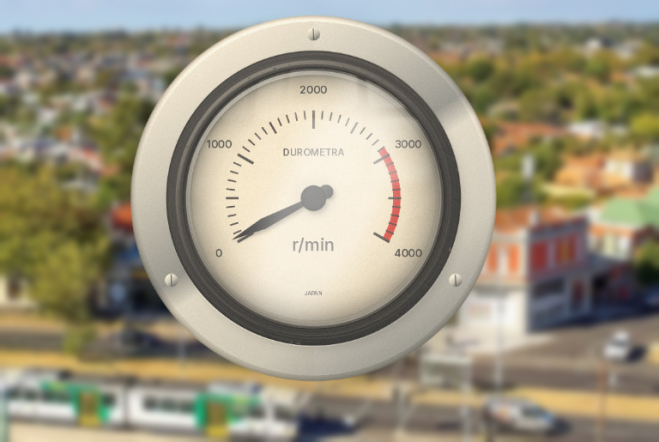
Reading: 50; rpm
